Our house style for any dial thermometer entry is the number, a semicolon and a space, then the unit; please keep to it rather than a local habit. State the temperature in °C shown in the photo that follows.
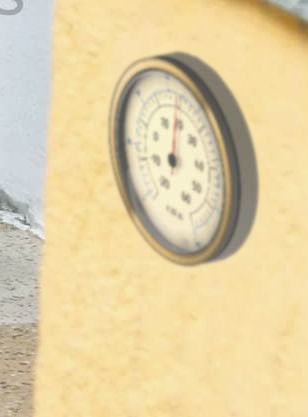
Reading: 20; °C
